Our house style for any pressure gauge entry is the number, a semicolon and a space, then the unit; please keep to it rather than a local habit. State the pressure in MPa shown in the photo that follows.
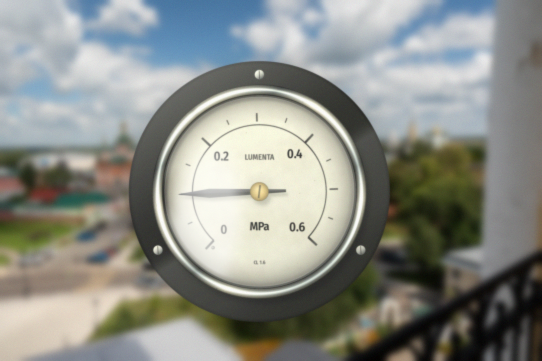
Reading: 0.1; MPa
